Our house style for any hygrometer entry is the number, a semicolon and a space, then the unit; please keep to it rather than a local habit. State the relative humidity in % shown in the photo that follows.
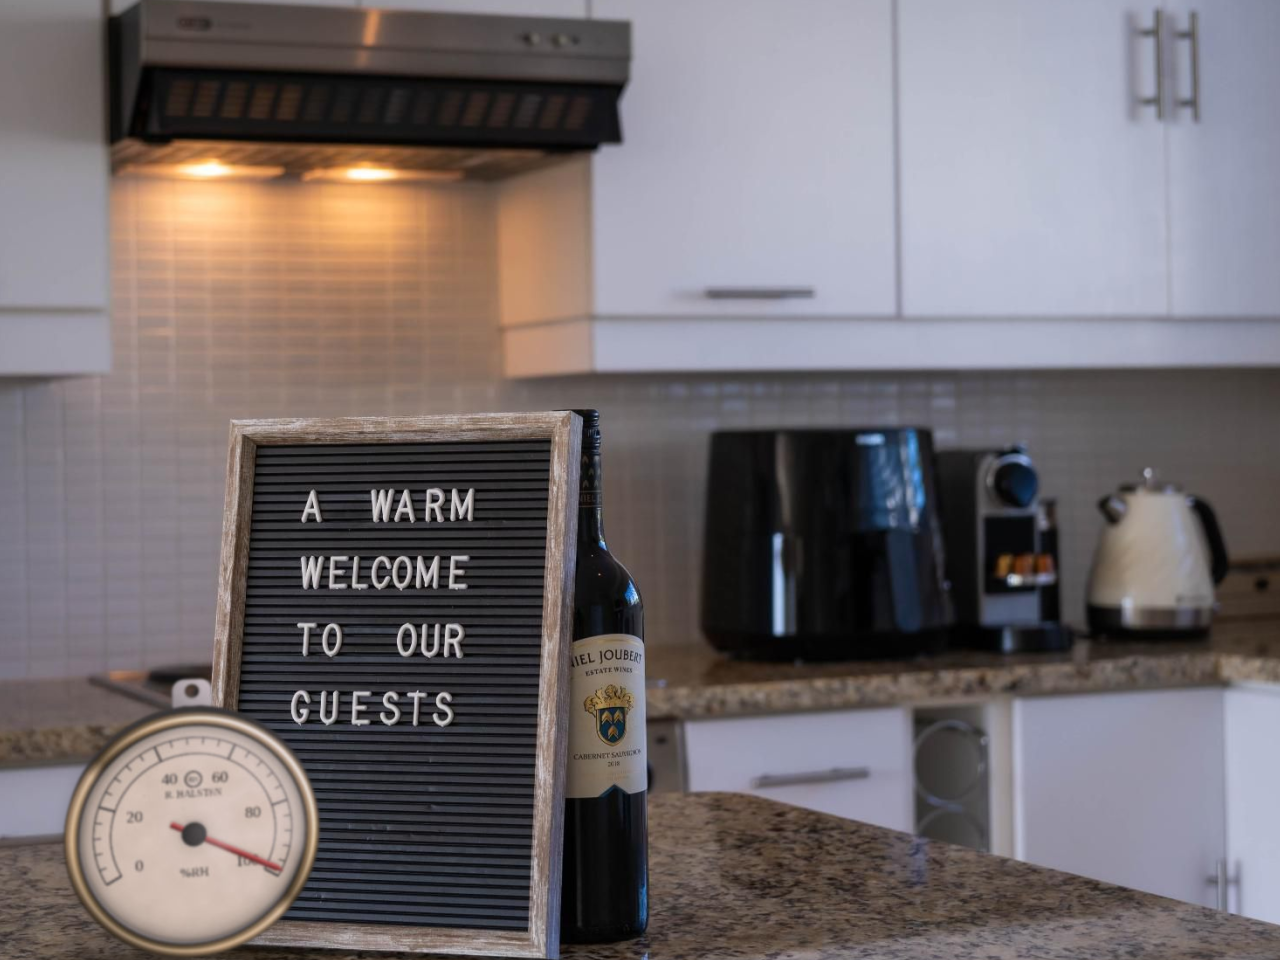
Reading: 98; %
